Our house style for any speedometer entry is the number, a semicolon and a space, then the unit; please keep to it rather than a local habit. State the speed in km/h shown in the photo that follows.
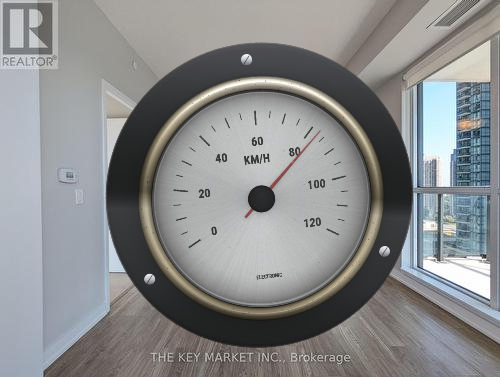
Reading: 82.5; km/h
